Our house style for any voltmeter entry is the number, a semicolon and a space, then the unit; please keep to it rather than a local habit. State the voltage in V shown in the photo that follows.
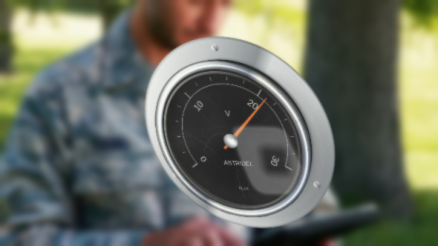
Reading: 21; V
